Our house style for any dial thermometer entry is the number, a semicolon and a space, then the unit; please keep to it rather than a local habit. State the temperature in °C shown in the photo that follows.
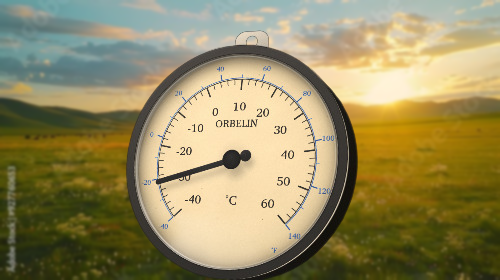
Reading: -30; °C
